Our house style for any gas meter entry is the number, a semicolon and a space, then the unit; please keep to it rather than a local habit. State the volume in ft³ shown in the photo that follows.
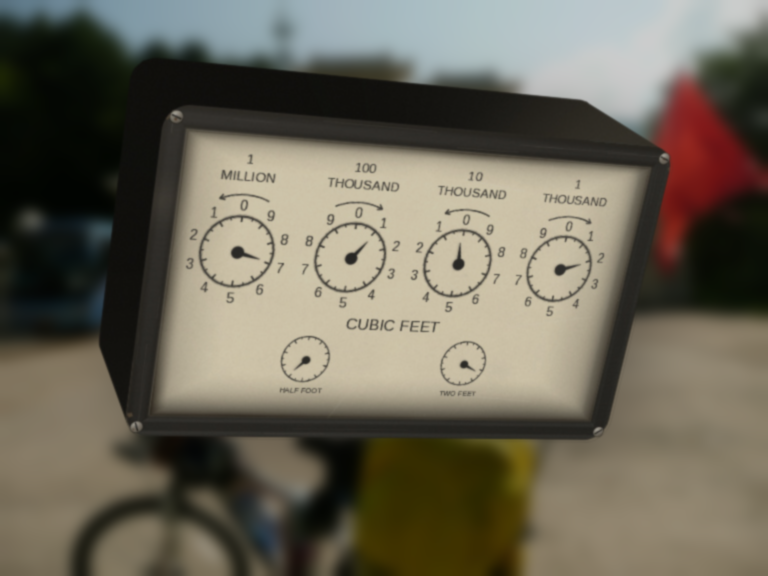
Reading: 710200; ft³
